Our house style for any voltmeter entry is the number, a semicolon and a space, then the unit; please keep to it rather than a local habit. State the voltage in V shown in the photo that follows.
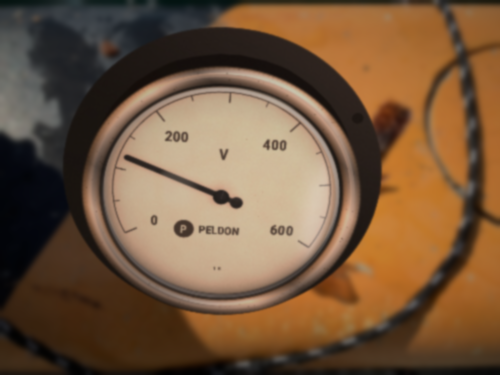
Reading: 125; V
